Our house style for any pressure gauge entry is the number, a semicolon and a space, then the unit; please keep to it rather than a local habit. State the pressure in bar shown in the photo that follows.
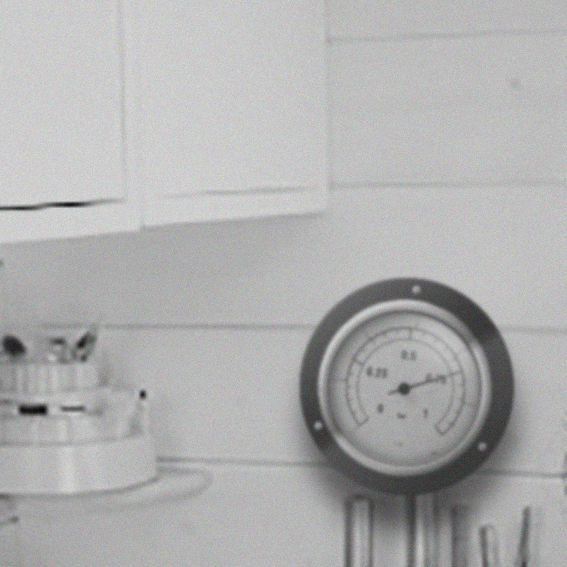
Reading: 0.75; bar
